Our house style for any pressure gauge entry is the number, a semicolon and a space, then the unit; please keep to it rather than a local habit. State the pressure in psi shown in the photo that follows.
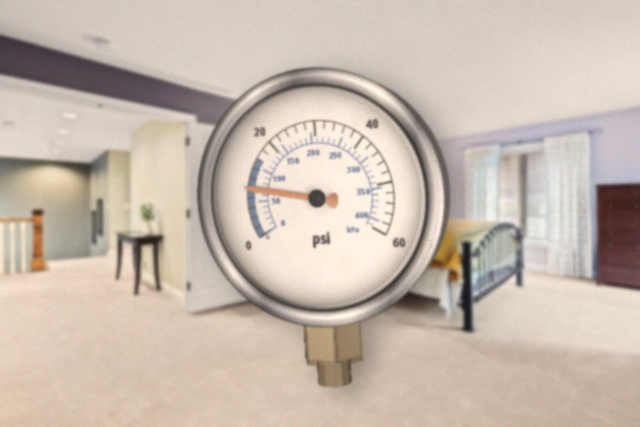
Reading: 10; psi
